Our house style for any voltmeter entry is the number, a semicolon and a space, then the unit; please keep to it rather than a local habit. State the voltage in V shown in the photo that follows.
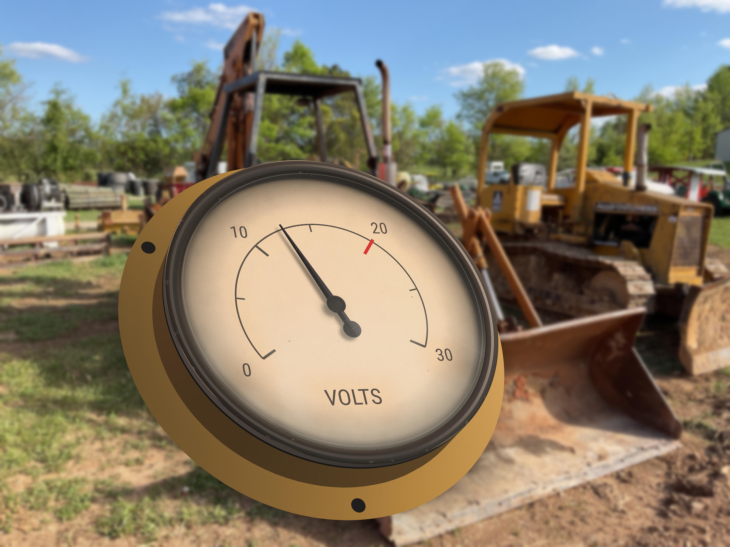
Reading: 12.5; V
